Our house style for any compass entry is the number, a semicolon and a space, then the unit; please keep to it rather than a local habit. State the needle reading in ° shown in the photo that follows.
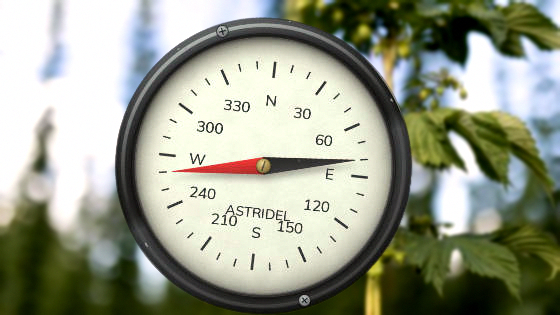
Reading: 260; °
